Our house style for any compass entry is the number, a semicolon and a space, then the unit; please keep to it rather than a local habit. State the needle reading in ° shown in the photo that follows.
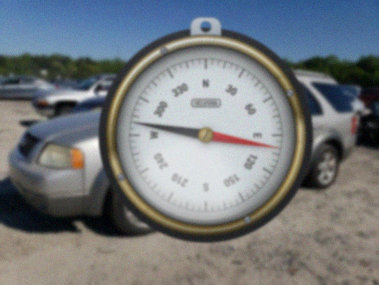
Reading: 100; °
